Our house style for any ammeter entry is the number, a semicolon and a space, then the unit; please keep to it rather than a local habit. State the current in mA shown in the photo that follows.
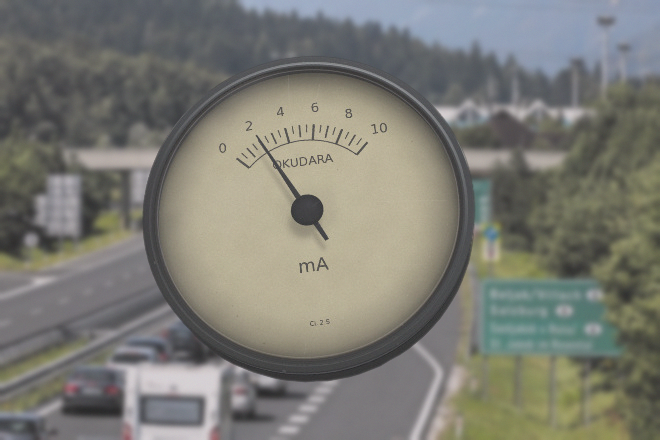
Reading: 2; mA
